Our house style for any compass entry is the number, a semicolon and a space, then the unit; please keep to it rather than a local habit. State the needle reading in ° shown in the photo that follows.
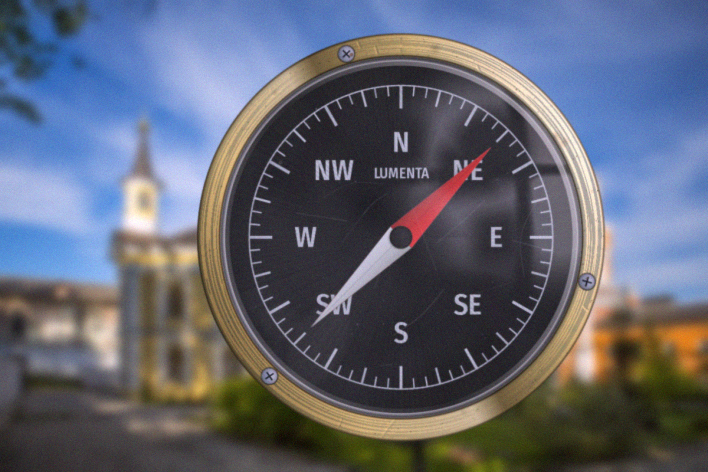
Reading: 45; °
